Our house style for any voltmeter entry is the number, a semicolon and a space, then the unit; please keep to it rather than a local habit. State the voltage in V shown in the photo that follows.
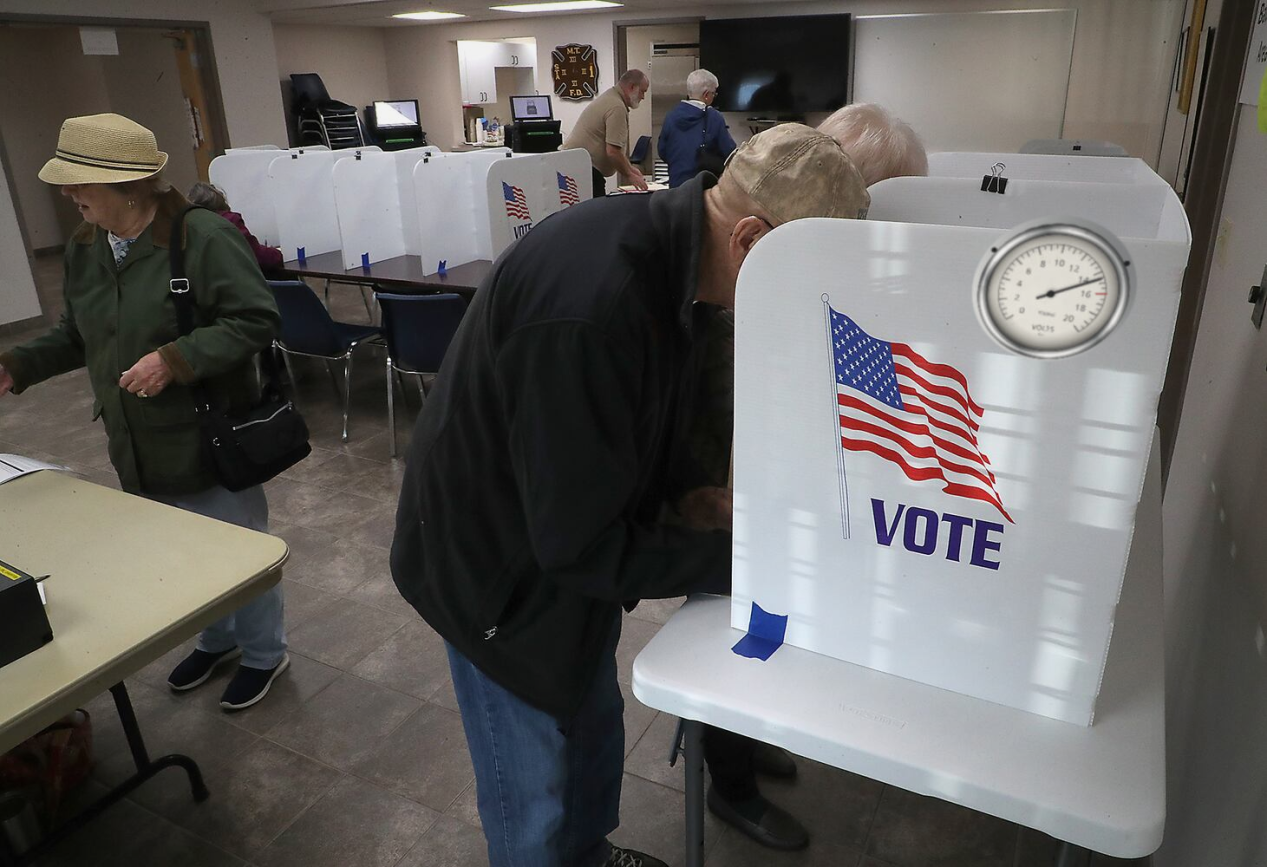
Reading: 14.5; V
